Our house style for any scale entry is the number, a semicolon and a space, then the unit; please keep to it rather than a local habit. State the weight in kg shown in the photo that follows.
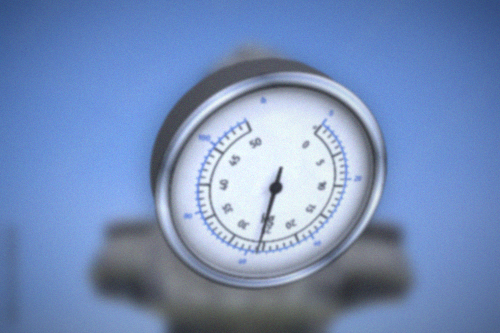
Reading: 26; kg
